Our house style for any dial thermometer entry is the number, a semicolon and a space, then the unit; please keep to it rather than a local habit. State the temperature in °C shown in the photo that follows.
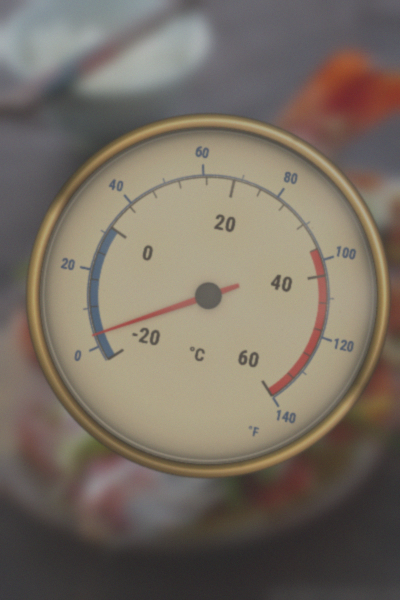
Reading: -16; °C
